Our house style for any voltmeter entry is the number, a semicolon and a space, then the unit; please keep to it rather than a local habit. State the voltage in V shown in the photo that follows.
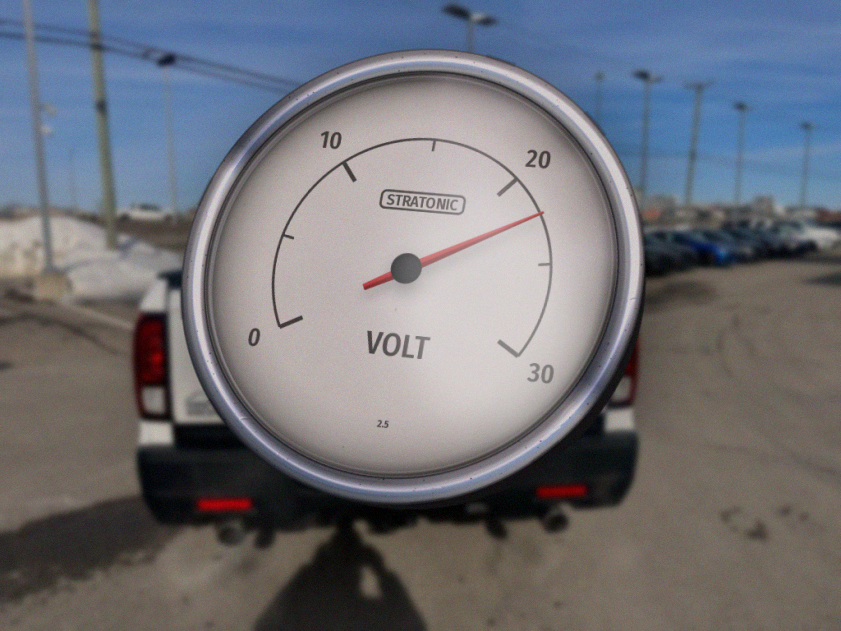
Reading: 22.5; V
